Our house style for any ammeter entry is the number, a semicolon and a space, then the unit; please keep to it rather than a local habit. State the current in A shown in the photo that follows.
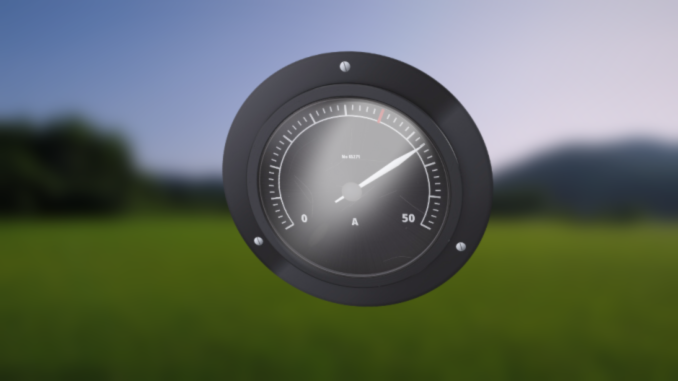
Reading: 37; A
